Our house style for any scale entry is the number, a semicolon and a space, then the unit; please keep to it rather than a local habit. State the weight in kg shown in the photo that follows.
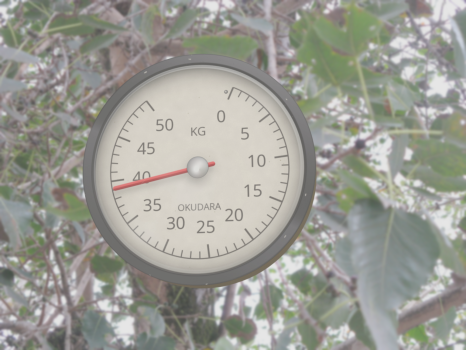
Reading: 39; kg
